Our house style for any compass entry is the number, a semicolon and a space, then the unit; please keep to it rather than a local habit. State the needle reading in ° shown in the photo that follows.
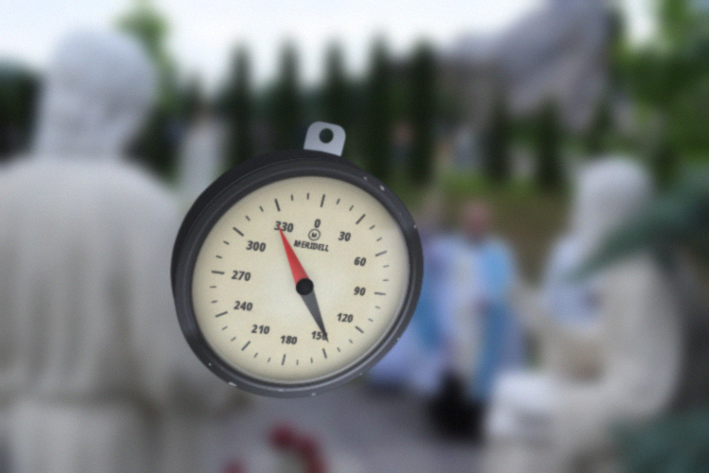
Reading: 325; °
